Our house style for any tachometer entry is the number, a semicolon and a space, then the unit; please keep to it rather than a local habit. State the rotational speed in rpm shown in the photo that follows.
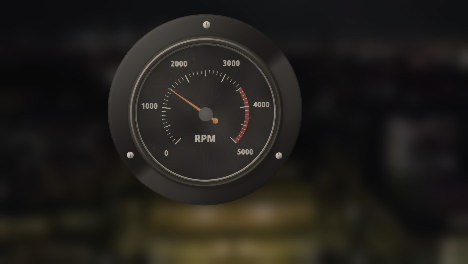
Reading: 1500; rpm
